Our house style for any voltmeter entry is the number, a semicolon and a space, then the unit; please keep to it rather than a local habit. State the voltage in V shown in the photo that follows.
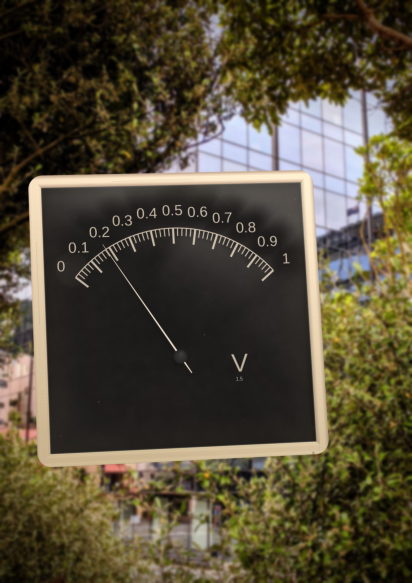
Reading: 0.18; V
